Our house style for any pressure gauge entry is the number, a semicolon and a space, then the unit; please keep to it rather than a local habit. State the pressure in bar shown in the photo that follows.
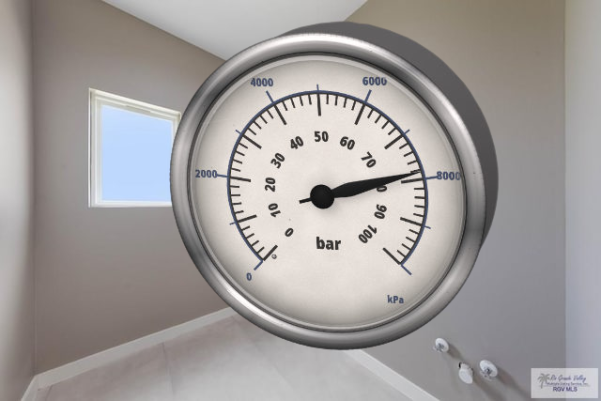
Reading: 78; bar
